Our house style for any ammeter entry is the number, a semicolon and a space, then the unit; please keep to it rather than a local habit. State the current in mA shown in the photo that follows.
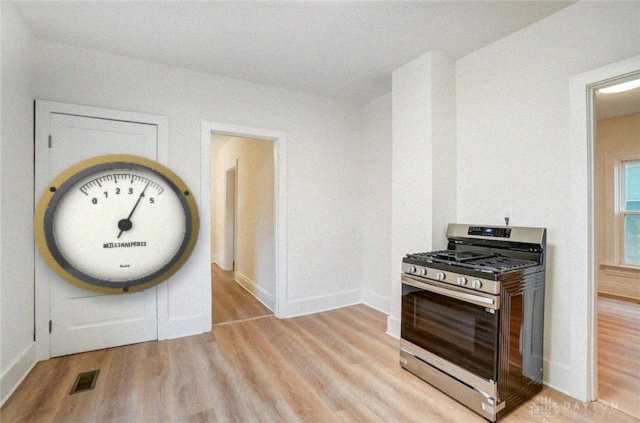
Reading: 4; mA
